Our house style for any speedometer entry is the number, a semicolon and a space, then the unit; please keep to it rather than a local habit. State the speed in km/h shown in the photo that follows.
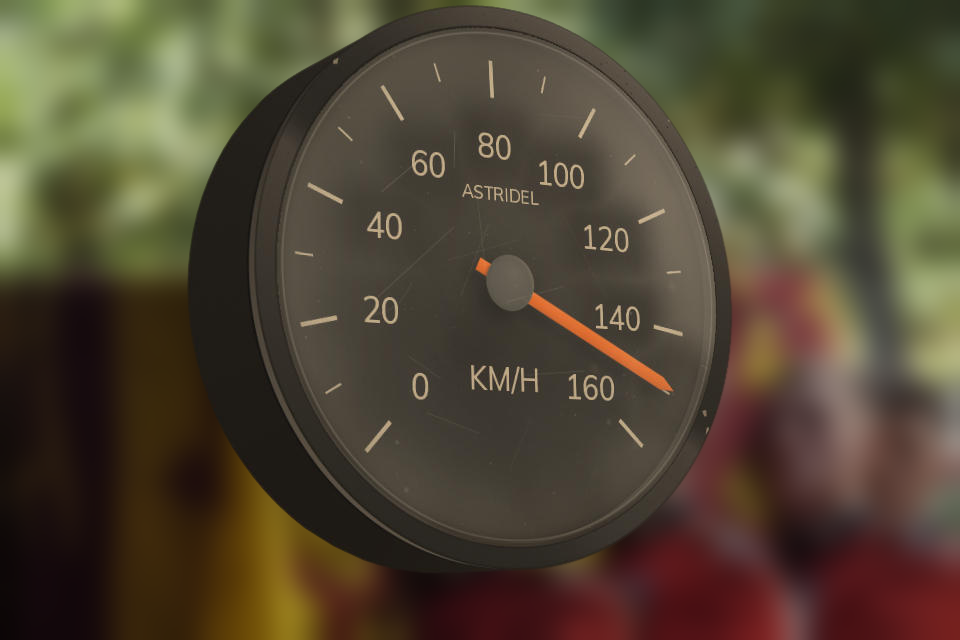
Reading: 150; km/h
